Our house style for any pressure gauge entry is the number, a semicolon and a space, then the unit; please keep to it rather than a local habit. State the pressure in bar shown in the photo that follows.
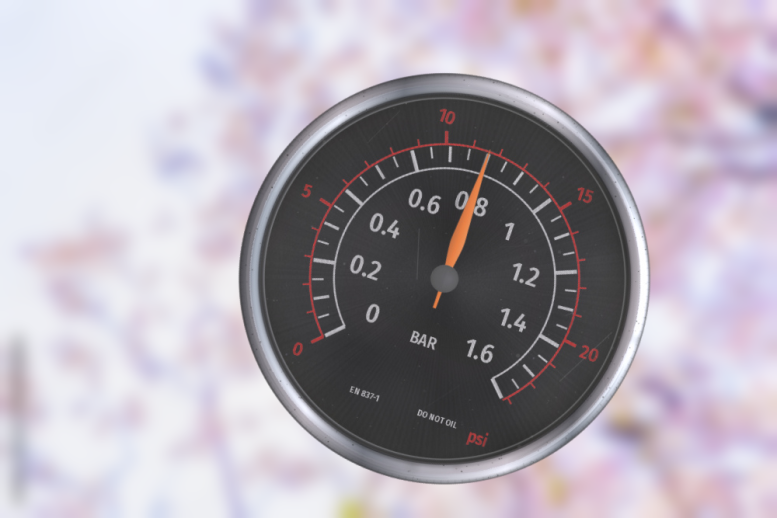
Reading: 0.8; bar
